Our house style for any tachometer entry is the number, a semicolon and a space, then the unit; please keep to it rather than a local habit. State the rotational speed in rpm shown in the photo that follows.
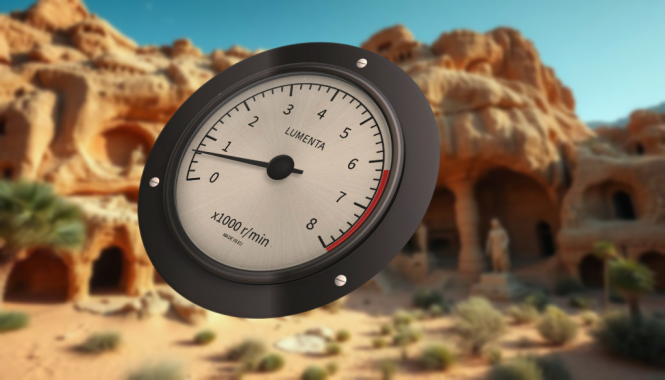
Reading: 600; rpm
